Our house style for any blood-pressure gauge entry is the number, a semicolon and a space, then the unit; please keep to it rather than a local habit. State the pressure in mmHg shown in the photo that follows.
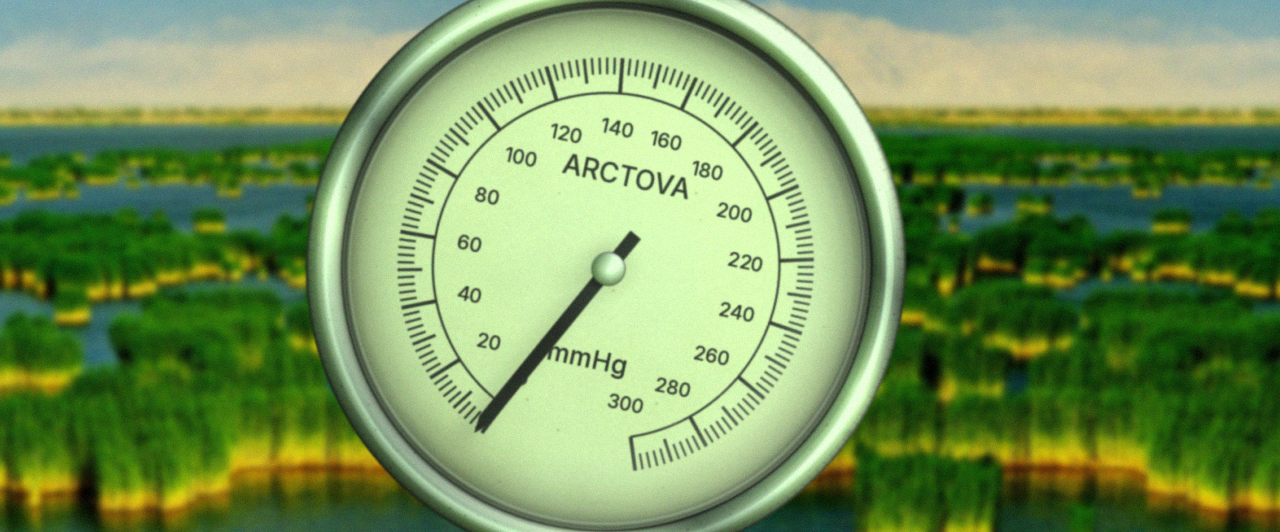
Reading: 2; mmHg
